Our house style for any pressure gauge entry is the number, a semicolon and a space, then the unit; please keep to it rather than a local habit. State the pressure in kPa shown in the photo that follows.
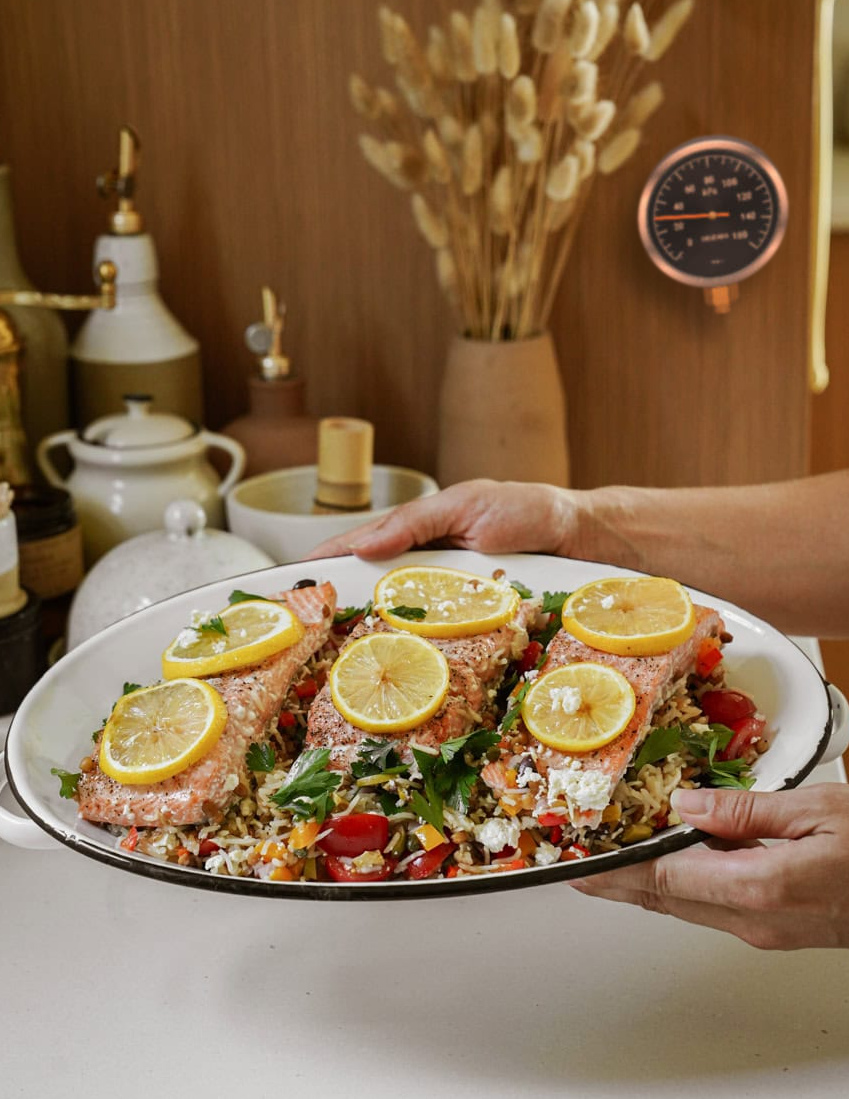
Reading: 30; kPa
